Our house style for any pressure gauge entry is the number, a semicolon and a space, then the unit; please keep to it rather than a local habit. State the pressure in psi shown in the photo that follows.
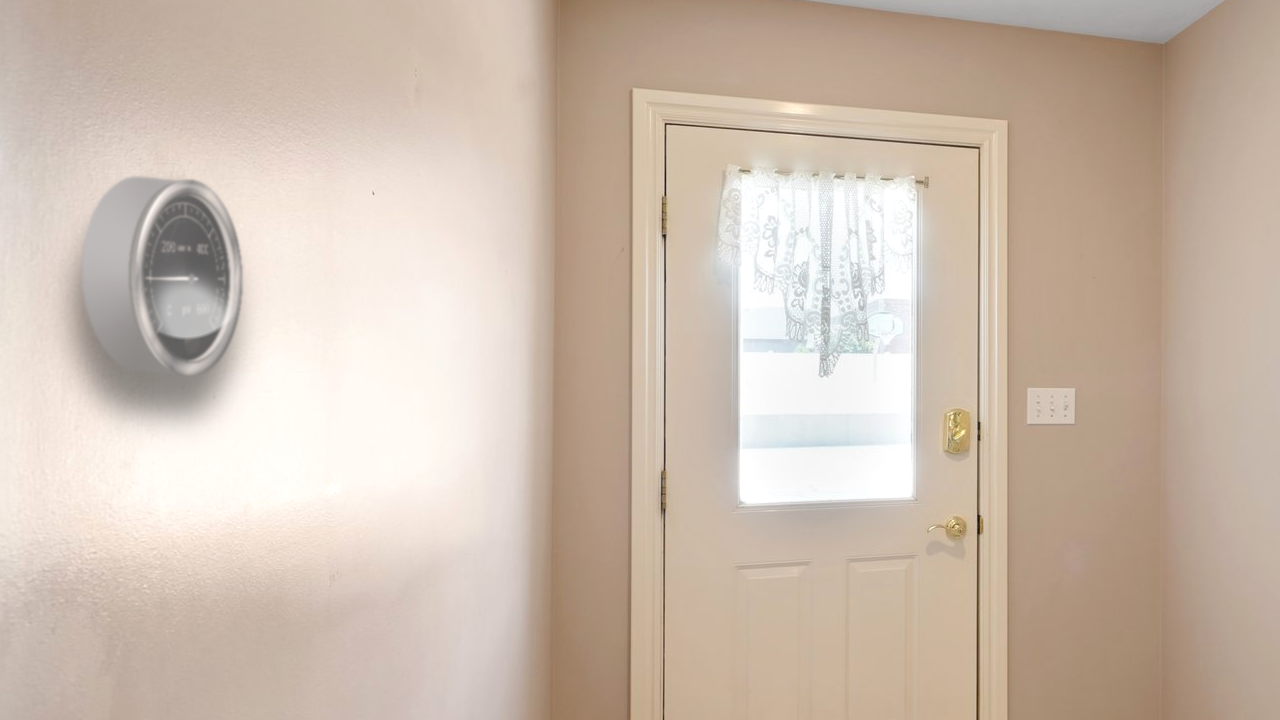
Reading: 100; psi
